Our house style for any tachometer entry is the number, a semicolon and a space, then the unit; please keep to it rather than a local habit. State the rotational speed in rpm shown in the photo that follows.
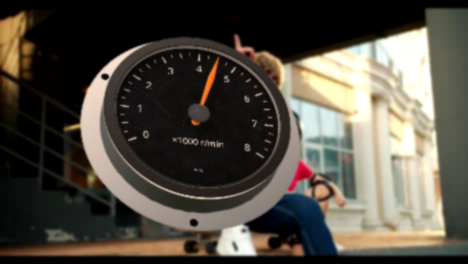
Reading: 4500; rpm
